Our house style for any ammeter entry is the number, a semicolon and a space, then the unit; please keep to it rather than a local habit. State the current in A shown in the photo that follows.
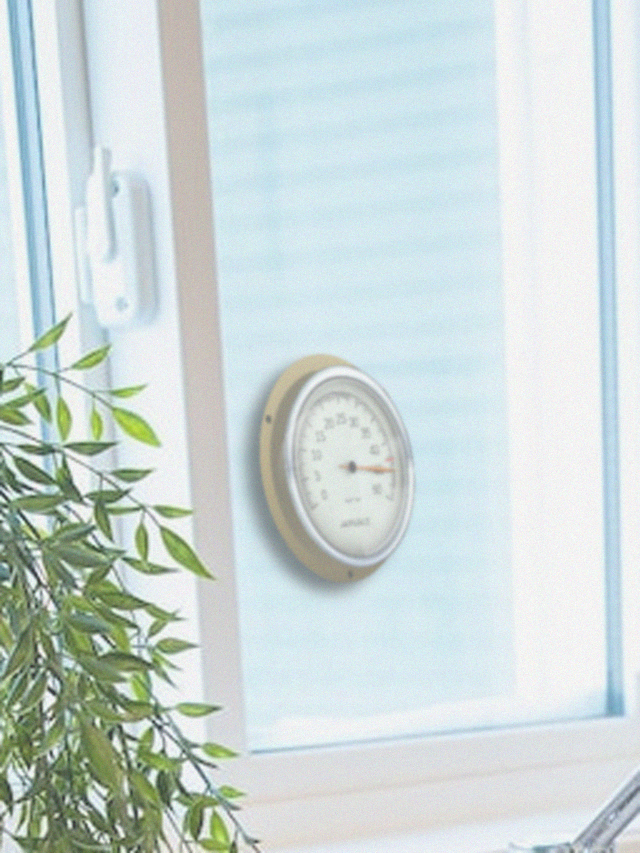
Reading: 45; A
